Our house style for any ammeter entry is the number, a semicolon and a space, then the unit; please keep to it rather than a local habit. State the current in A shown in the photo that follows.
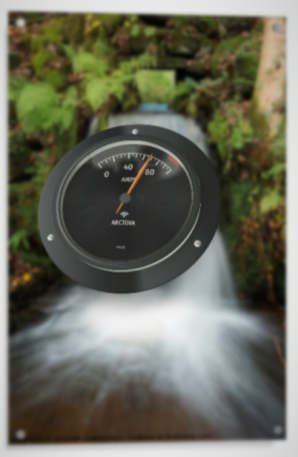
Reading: 70; A
